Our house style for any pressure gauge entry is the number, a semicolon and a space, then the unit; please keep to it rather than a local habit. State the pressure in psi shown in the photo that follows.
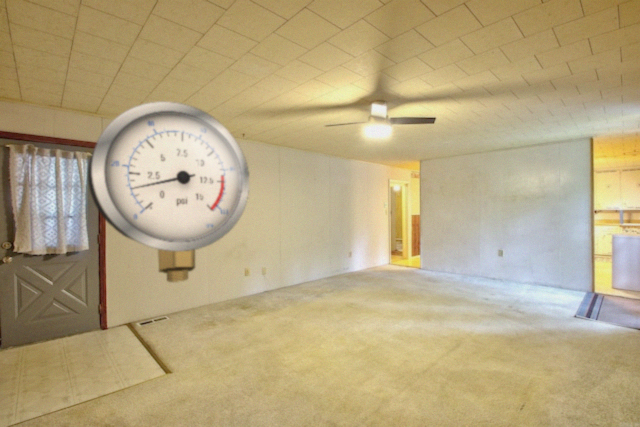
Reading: 1.5; psi
